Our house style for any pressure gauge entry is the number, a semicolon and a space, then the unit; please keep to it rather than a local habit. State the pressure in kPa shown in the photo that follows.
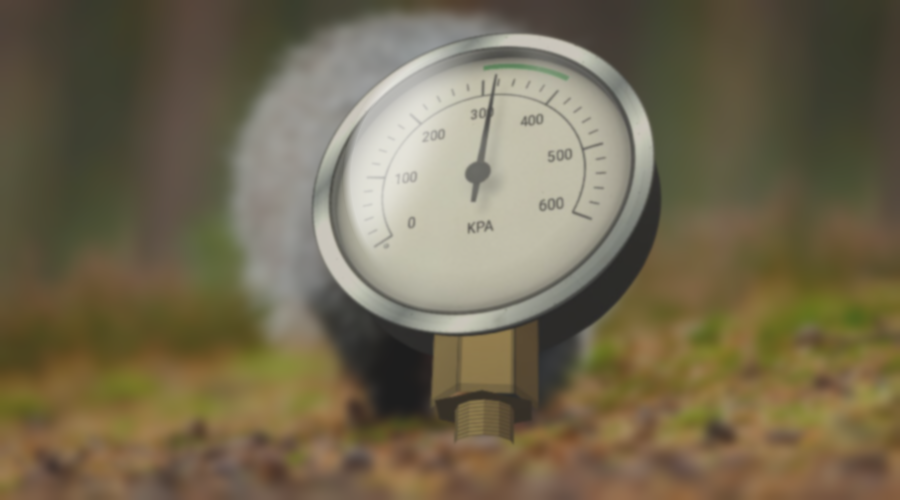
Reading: 320; kPa
